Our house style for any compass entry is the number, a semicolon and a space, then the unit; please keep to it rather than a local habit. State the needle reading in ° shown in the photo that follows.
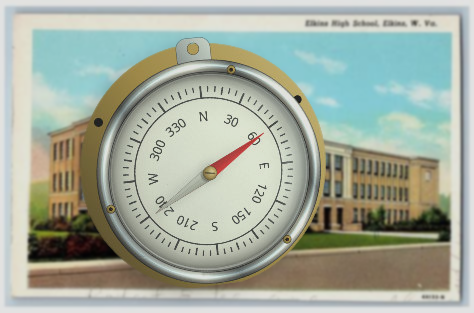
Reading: 60; °
